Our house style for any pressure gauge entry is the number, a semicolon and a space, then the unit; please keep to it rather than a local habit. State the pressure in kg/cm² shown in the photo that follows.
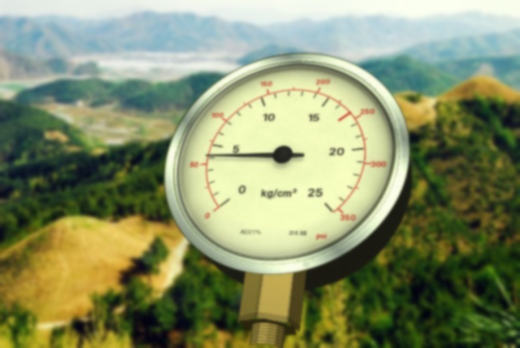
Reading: 4; kg/cm²
